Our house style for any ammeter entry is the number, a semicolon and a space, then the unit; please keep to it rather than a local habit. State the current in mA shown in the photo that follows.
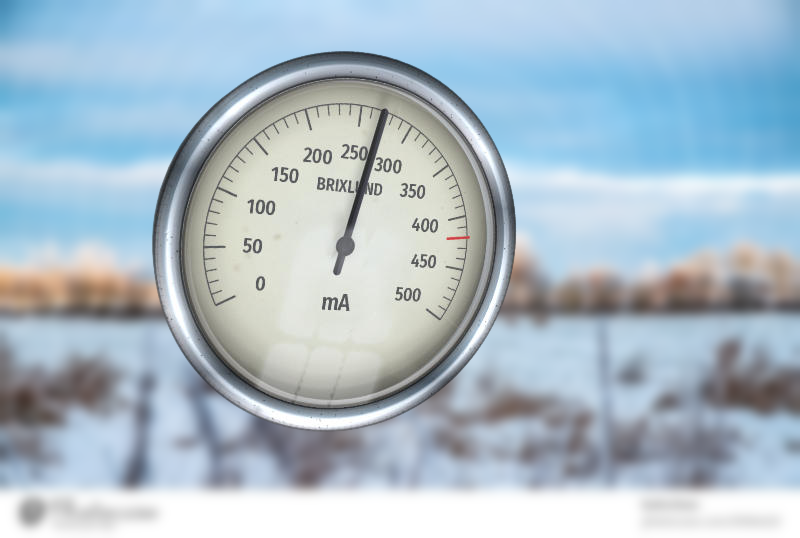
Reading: 270; mA
